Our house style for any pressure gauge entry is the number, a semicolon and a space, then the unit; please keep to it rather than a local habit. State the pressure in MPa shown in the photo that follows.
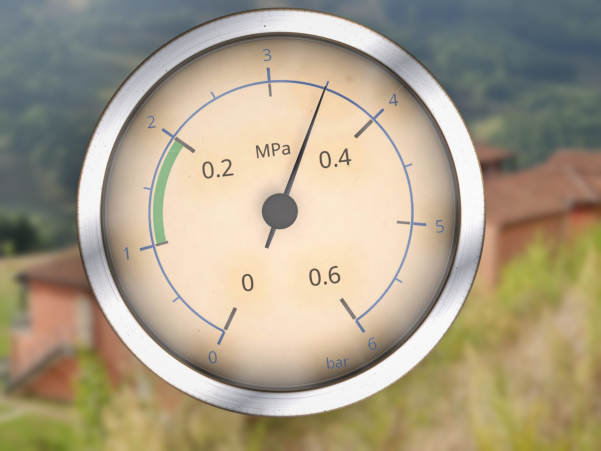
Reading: 0.35; MPa
